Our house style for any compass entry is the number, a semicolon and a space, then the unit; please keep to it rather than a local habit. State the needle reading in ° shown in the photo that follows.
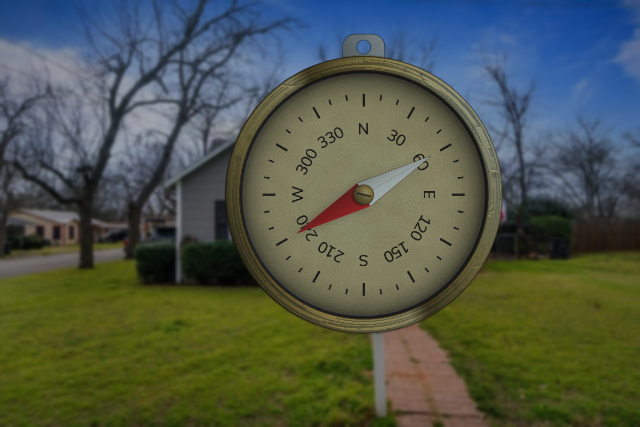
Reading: 240; °
